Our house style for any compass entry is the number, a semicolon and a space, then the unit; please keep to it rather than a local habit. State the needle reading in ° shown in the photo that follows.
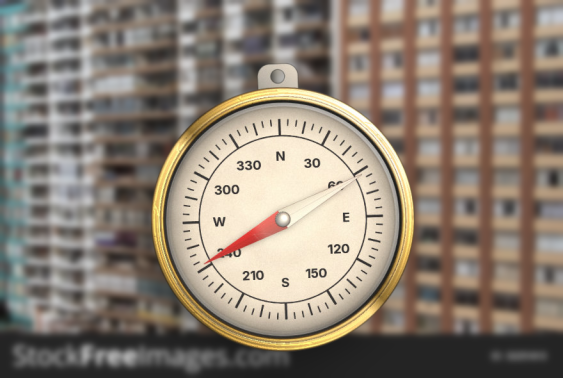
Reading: 242.5; °
